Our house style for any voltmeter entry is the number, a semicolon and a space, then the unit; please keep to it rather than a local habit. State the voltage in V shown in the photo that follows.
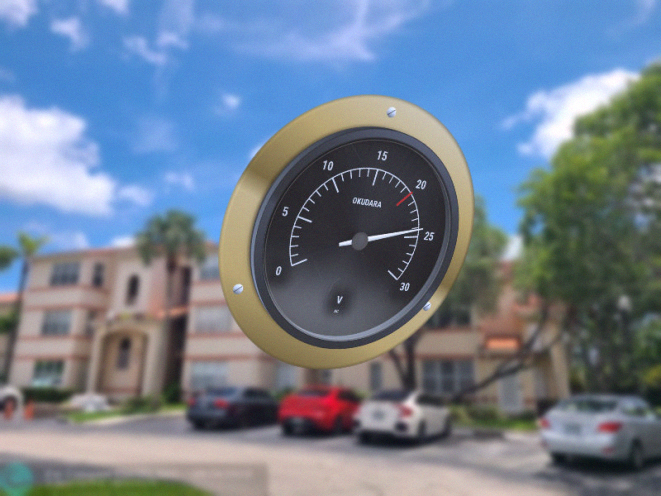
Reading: 24; V
